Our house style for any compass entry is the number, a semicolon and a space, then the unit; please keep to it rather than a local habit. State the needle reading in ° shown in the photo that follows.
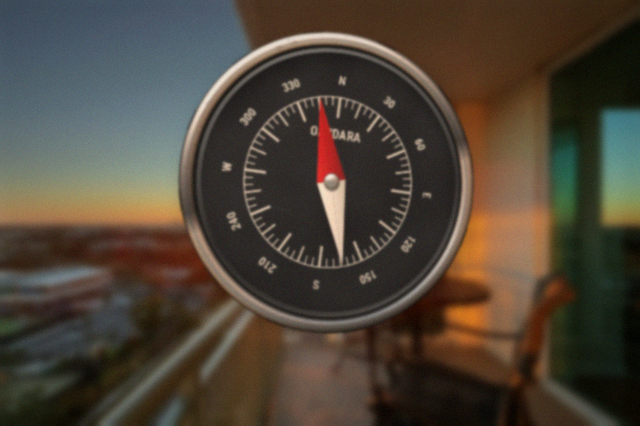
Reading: 345; °
